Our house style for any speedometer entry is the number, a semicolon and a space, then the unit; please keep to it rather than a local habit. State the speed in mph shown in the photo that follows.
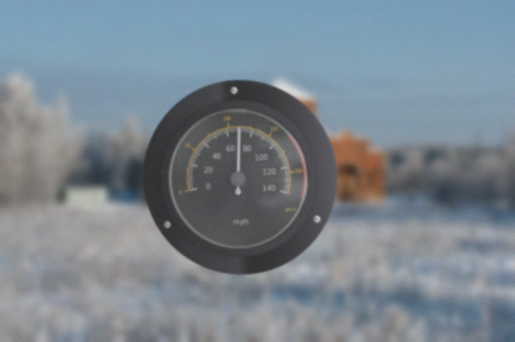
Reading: 70; mph
